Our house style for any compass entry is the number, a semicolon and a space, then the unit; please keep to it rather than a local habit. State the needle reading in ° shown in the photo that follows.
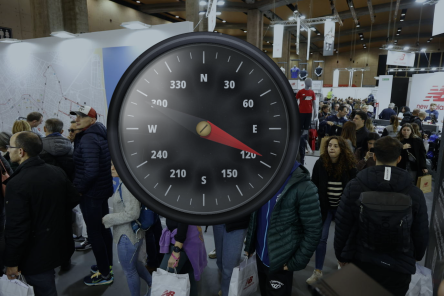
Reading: 115; °
